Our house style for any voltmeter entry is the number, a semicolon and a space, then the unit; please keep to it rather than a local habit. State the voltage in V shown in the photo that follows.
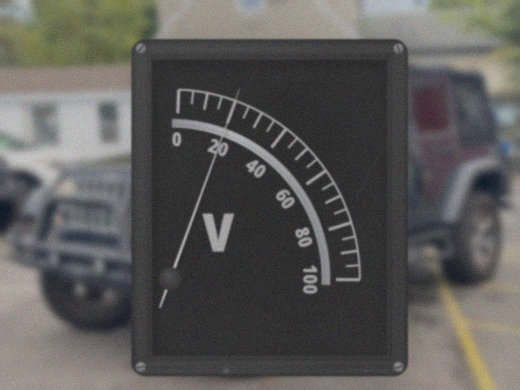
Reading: 20; V
